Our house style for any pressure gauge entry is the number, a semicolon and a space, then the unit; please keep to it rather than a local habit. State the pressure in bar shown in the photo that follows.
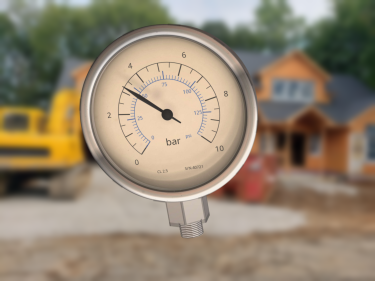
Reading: 3.25; bar
